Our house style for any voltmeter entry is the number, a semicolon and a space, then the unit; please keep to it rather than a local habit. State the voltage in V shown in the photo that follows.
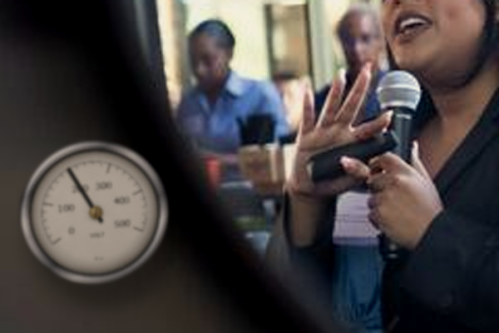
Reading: 200; V
